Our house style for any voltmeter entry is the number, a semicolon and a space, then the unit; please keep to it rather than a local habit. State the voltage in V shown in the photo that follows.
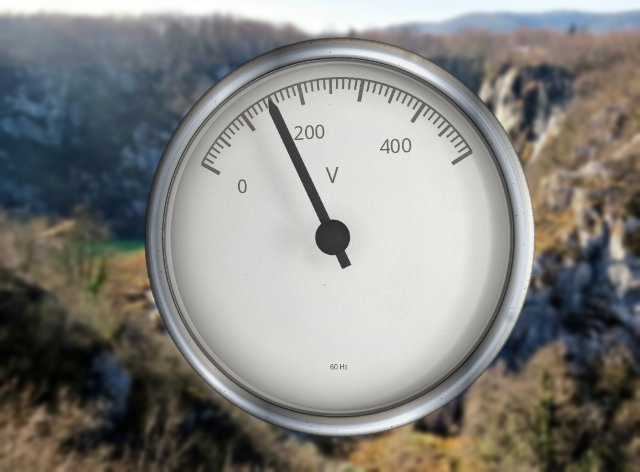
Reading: 150; V
